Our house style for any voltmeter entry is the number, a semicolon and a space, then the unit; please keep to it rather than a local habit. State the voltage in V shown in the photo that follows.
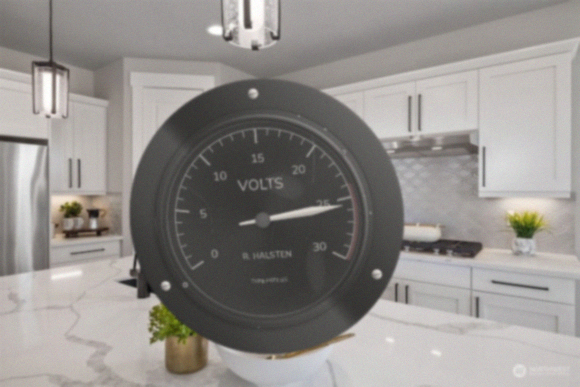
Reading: 25.5; V
